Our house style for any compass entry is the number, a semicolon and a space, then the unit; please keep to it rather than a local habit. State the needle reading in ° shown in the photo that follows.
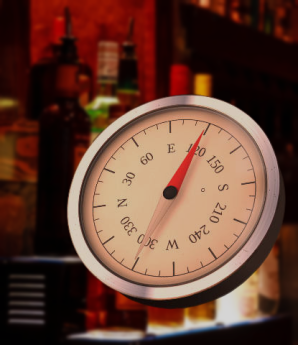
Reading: 120; °
